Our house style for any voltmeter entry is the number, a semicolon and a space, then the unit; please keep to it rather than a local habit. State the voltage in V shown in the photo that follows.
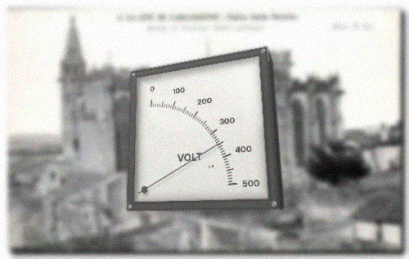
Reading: 350; V
